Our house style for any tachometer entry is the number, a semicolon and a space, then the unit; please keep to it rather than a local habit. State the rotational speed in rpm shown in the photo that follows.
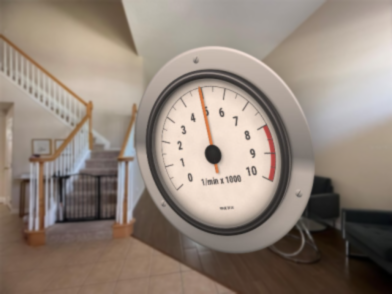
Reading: 5000; rpm
